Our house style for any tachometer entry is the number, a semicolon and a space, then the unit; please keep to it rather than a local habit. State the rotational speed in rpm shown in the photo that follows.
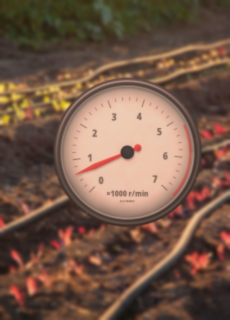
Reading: 600; rpm
